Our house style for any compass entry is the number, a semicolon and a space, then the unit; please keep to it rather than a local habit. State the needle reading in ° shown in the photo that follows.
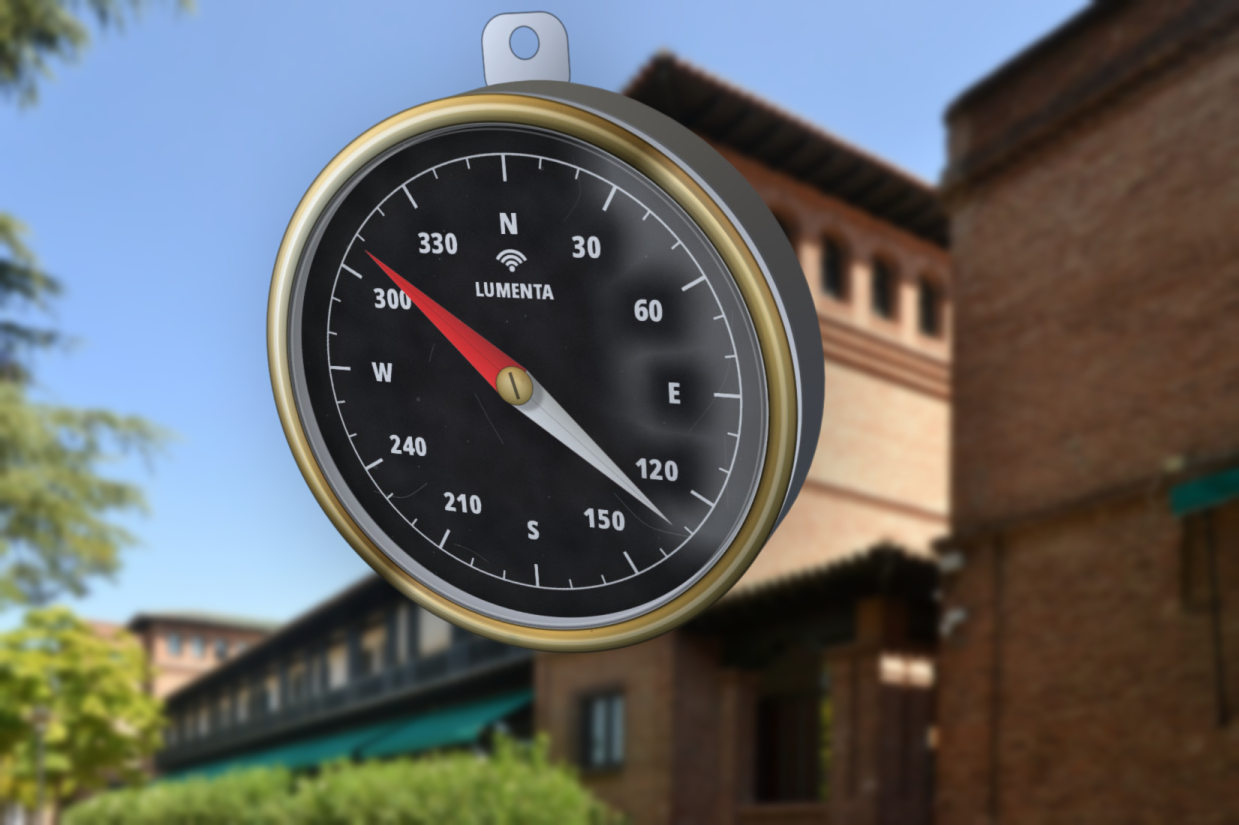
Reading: 310; °
